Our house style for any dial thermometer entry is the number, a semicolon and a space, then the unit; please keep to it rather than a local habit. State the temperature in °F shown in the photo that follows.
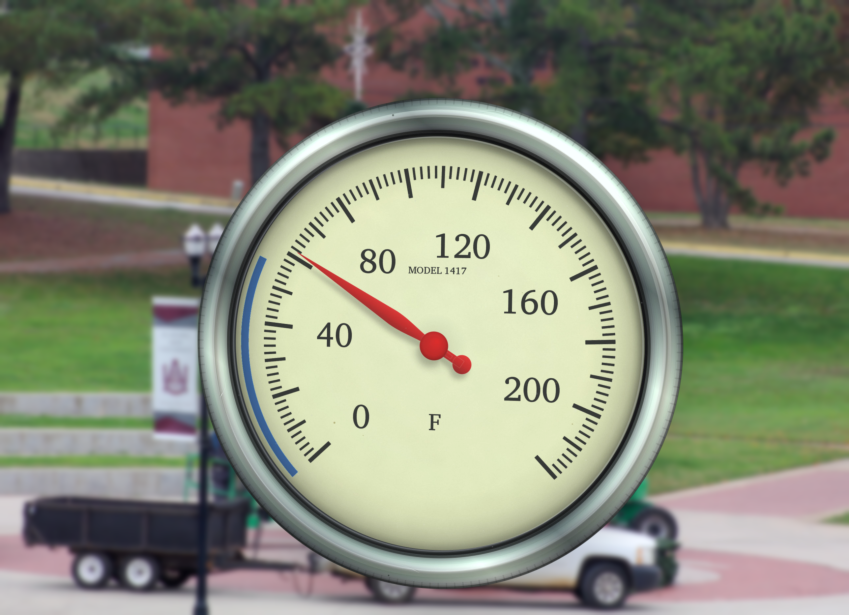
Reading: 62; °F
